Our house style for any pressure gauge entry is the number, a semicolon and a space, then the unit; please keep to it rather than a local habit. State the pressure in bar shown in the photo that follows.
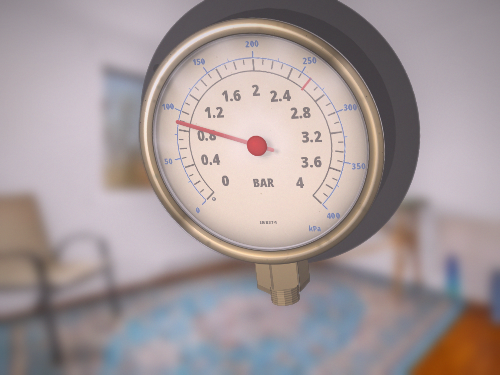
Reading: 0.9; bar
